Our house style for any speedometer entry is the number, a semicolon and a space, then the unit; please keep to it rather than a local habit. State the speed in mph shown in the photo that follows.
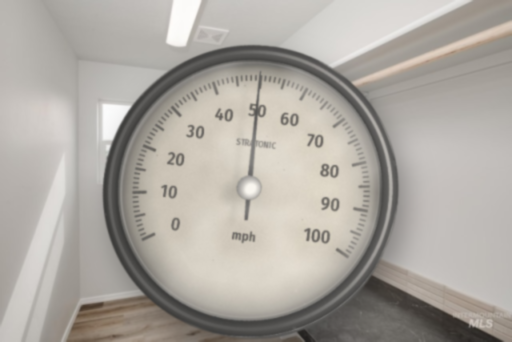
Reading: 50; mph
